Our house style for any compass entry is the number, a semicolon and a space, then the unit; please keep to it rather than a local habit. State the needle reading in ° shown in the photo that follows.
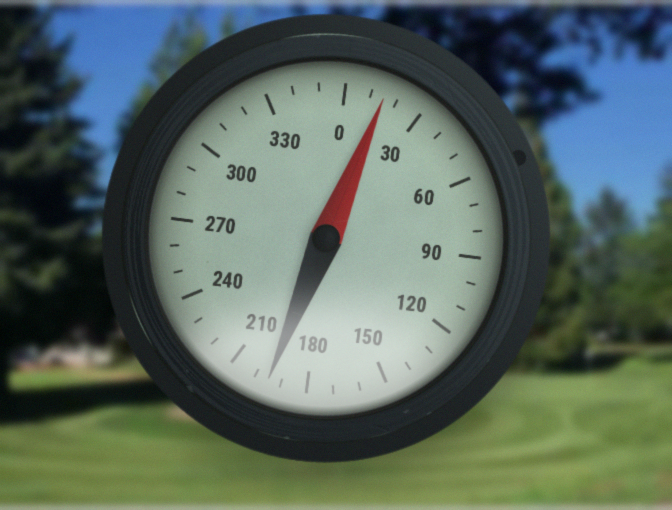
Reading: 15; °
